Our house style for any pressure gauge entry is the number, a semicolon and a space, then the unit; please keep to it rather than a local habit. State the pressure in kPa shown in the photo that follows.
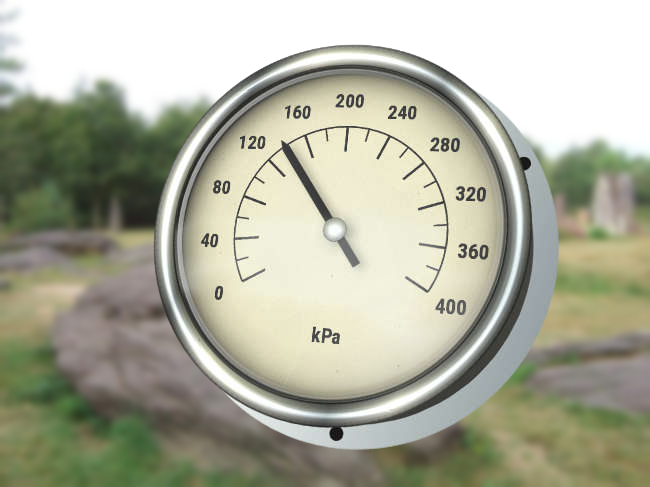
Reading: 140; kPa
